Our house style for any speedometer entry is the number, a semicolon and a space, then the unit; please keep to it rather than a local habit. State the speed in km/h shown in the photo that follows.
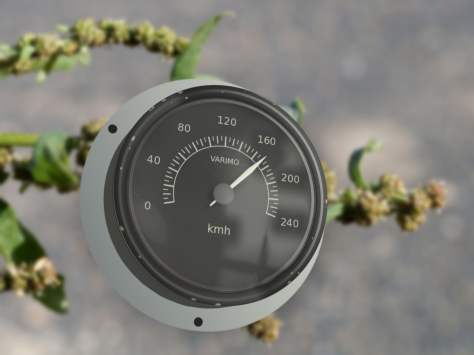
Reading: 170; km/h
